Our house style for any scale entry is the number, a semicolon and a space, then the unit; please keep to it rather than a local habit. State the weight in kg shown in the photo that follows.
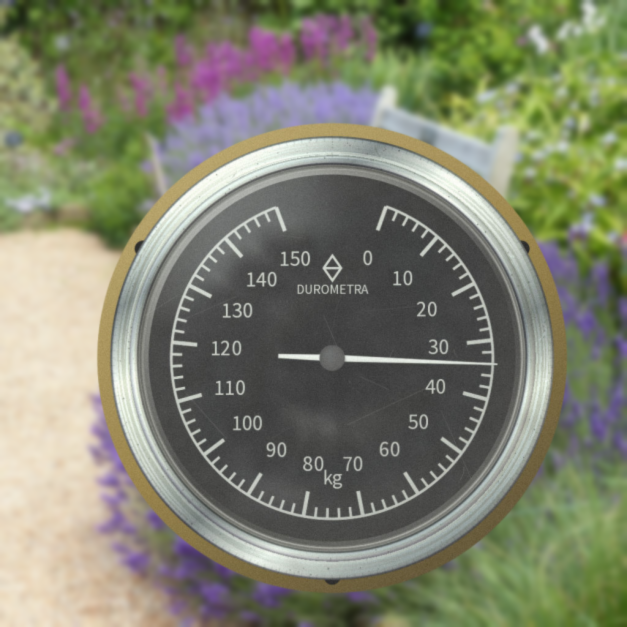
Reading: 34; kg
